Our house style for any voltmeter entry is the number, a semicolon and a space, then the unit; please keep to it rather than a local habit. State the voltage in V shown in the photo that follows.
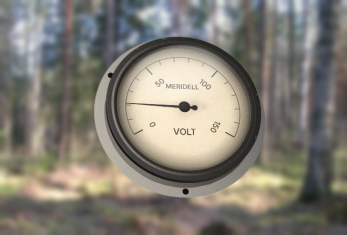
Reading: 20; V
